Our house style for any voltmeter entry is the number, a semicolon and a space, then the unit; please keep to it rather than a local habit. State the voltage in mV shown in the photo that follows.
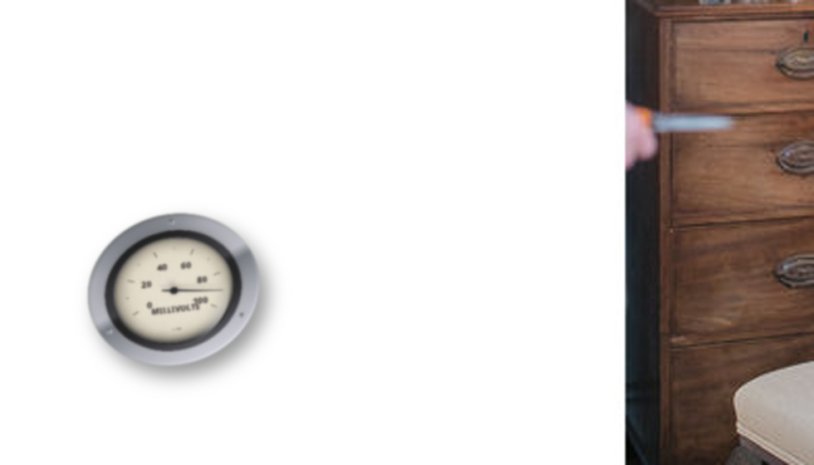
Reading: 90; mV
